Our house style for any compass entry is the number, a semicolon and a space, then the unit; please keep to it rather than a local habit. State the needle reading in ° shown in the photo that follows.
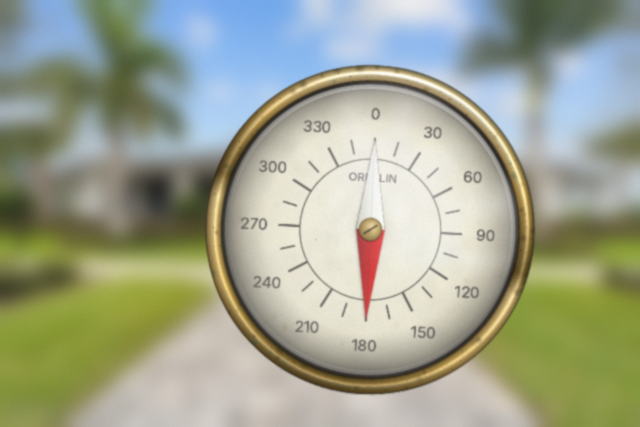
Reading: 180; °
